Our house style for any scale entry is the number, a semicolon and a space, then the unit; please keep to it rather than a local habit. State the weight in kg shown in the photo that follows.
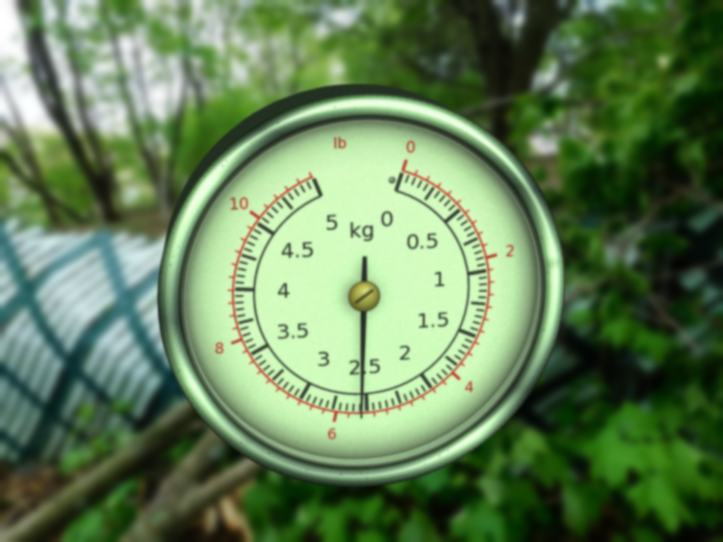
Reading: 2.55; kg
